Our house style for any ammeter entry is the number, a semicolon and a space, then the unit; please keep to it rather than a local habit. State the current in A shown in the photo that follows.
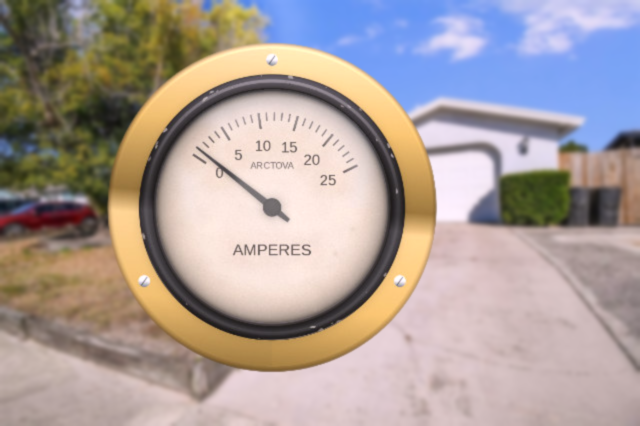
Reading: 1; A
